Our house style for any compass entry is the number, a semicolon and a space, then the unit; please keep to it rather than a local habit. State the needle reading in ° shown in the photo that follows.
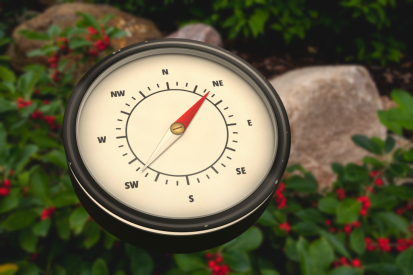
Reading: 45; °
